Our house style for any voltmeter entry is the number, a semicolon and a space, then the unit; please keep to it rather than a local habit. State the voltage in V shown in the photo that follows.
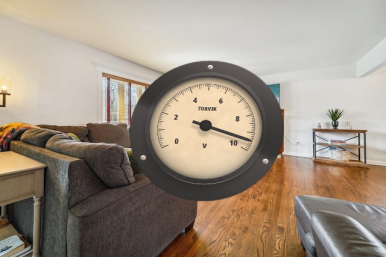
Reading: 9.5; V
